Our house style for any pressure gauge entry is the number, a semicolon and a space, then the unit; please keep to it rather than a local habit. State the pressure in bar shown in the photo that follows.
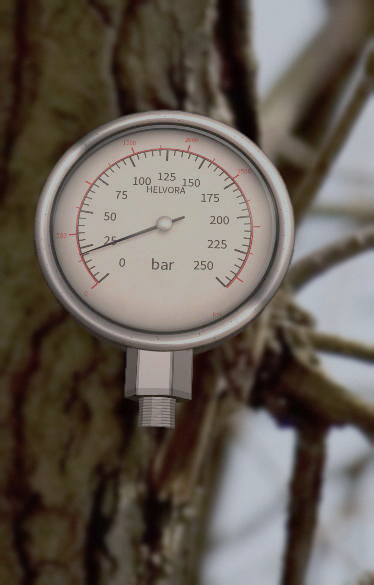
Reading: 20; bar
